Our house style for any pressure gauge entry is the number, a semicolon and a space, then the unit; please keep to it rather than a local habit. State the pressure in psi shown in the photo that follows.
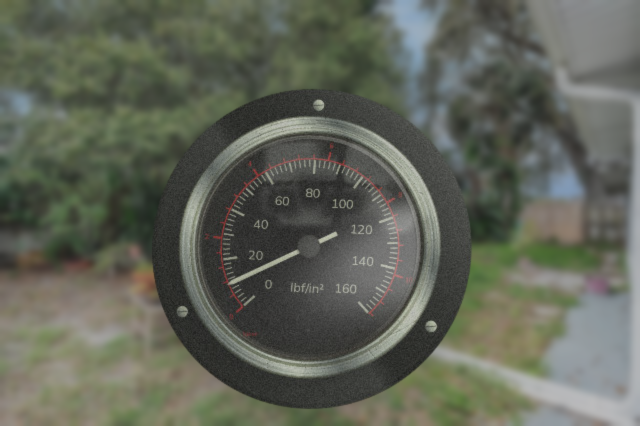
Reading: 10; psi
